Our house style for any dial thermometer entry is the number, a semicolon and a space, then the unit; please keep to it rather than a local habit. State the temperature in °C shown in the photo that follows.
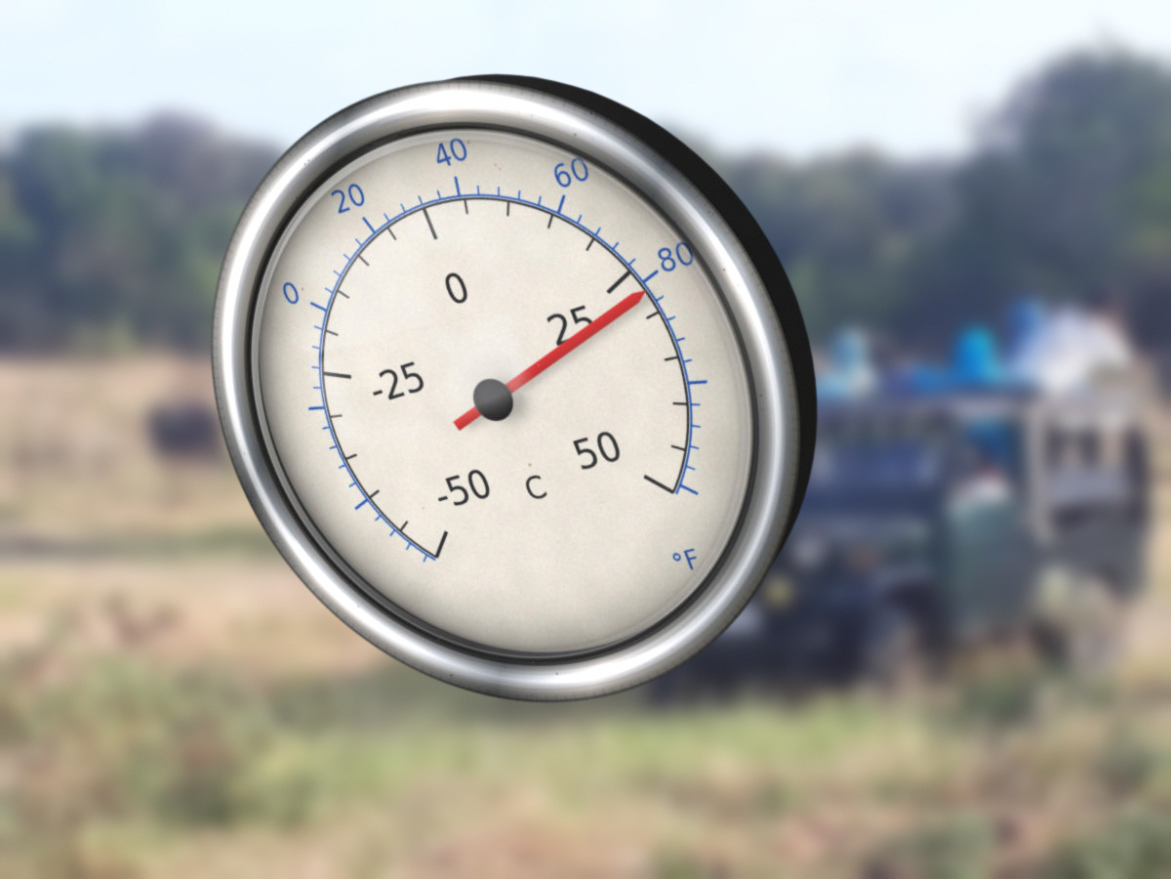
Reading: 27.5; °C
